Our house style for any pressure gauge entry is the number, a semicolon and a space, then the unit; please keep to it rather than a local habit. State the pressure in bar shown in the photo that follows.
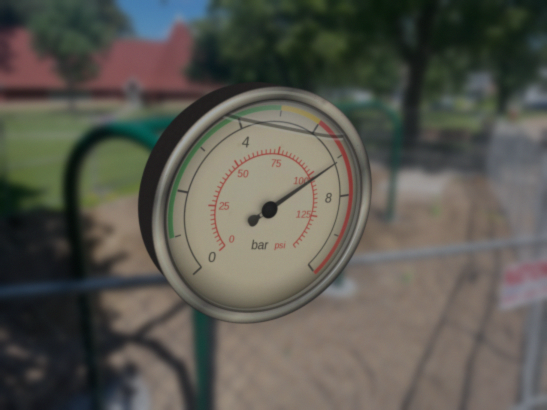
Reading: 7; bar
